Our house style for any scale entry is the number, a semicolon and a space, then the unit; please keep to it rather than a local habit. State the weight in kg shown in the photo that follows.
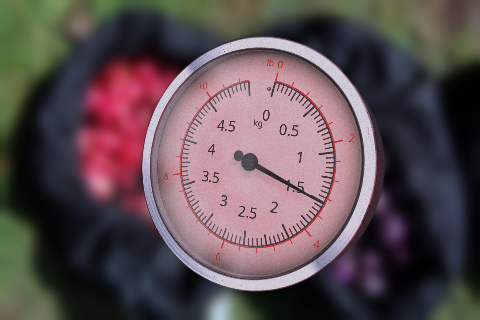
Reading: 1.5; kg
